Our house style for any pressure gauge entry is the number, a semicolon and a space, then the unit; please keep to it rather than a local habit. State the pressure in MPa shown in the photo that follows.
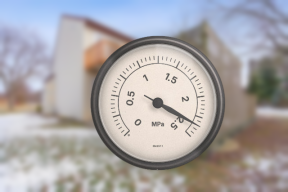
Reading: 2.35; MPa
